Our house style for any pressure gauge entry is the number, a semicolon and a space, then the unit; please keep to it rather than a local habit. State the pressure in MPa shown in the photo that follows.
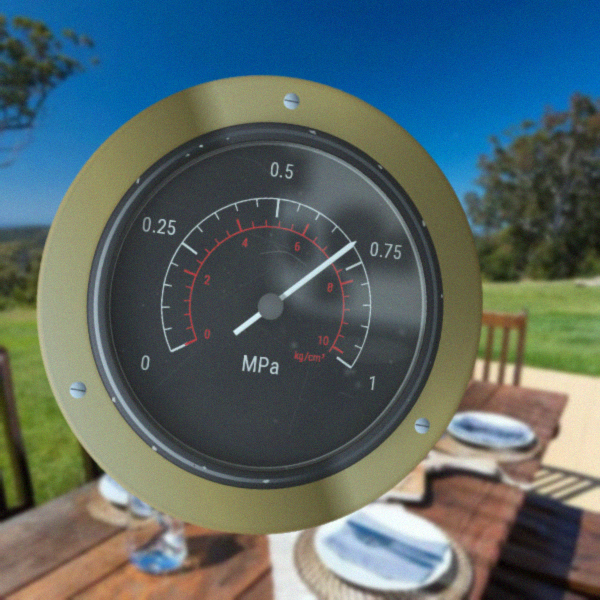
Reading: 0.7; MPa
